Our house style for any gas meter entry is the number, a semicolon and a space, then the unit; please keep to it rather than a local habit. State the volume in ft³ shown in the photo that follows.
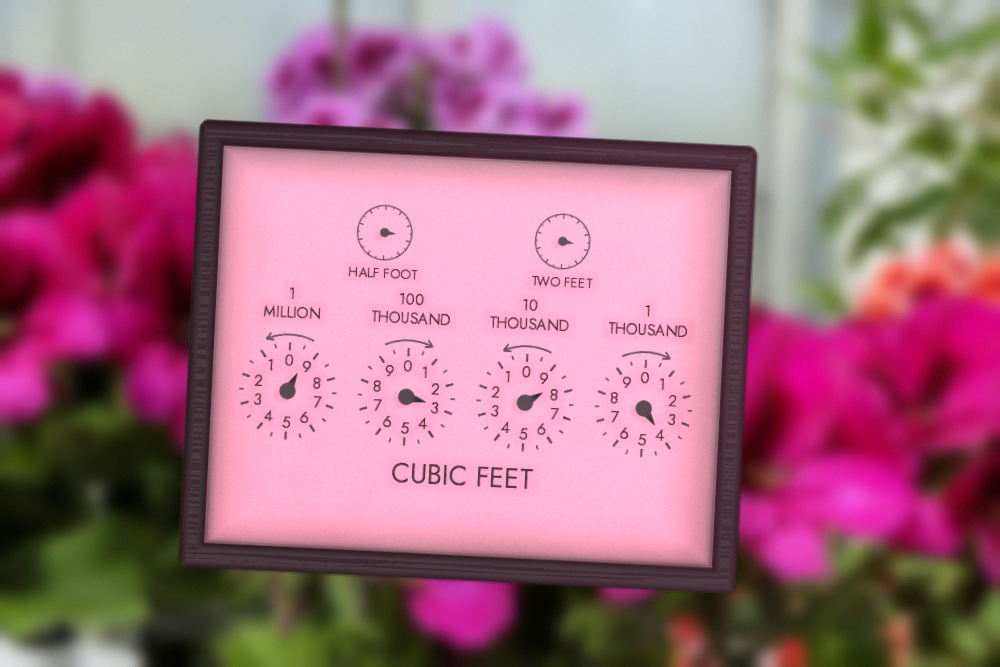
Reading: 928400; ft³
